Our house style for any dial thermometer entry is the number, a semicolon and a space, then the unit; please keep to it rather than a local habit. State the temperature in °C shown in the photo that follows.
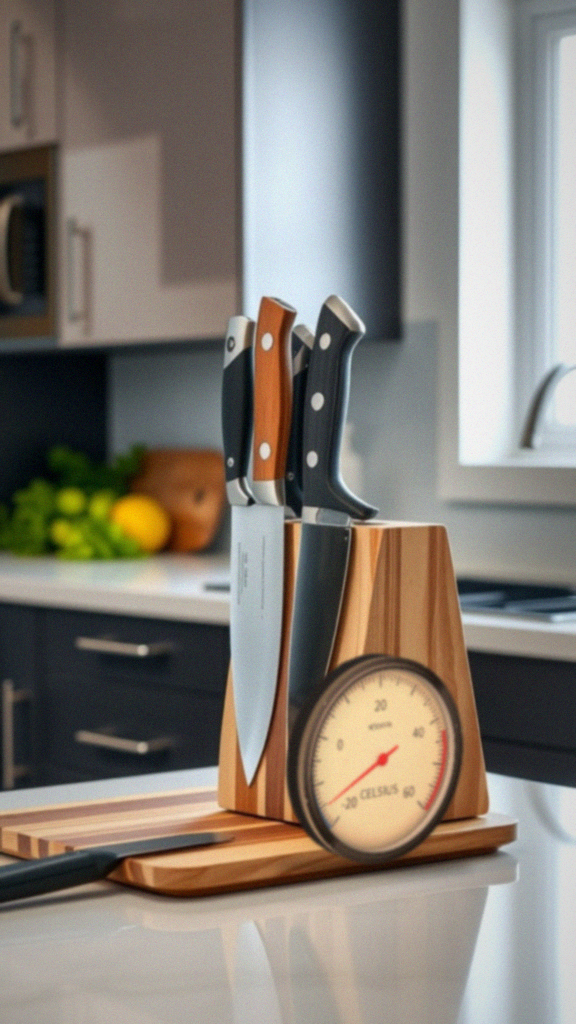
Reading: -15; °C
